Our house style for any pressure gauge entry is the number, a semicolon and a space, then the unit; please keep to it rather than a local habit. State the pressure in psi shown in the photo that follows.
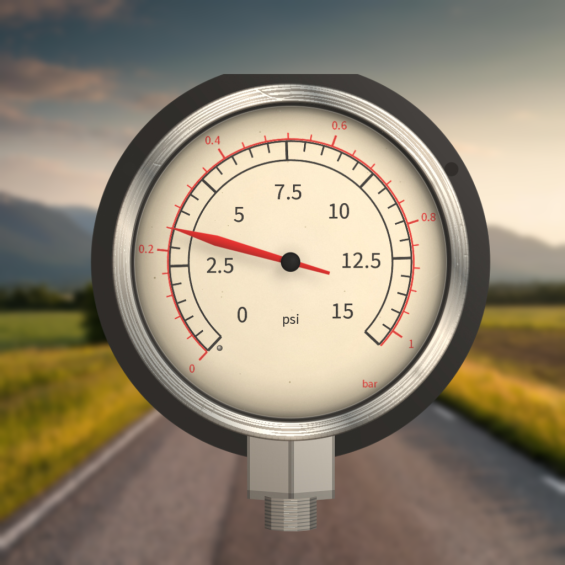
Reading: 3.5; psi
